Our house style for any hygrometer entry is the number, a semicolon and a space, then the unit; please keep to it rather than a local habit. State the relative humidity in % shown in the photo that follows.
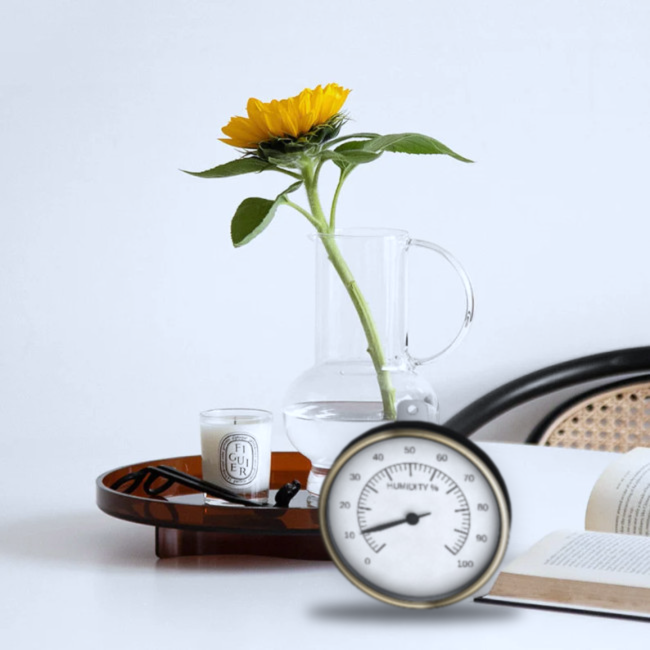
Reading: 10; %
